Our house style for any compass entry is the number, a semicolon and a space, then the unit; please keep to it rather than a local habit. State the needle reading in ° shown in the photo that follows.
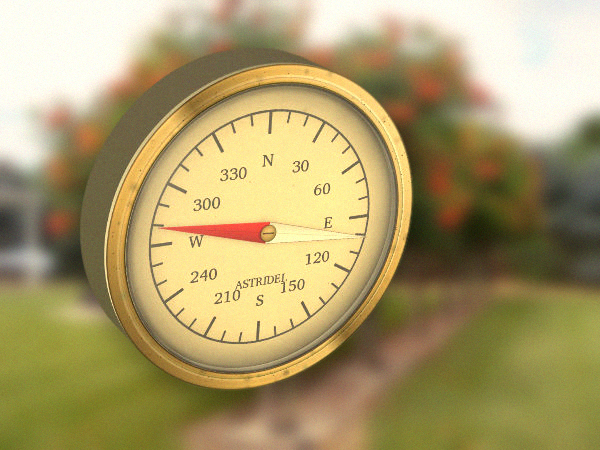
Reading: 280; °
